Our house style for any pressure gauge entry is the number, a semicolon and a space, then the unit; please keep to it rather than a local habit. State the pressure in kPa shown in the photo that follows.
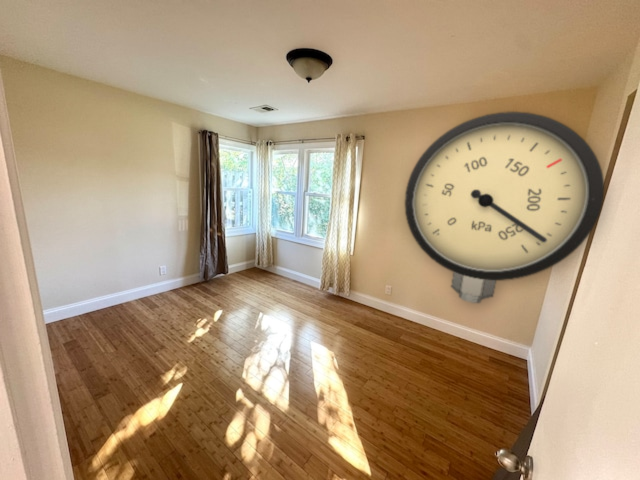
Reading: 235; kPa
